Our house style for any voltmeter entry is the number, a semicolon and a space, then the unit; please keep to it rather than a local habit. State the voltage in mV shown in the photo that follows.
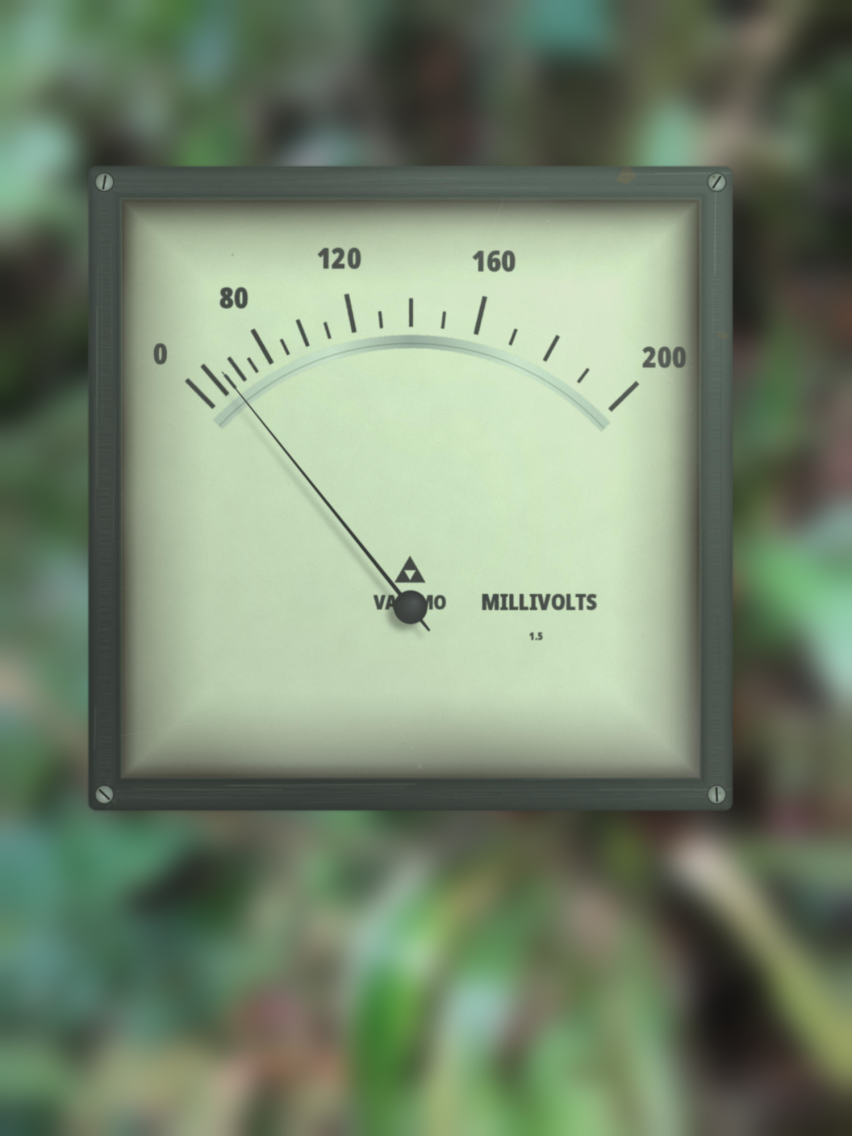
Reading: 50; mV
